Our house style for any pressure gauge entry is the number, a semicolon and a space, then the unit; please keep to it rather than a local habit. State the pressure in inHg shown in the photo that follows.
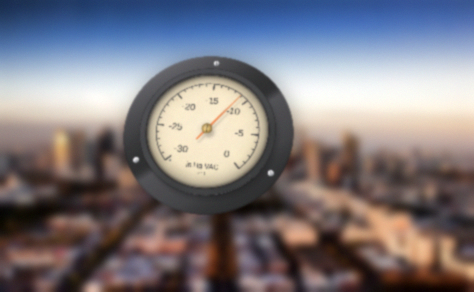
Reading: -11; inHg
